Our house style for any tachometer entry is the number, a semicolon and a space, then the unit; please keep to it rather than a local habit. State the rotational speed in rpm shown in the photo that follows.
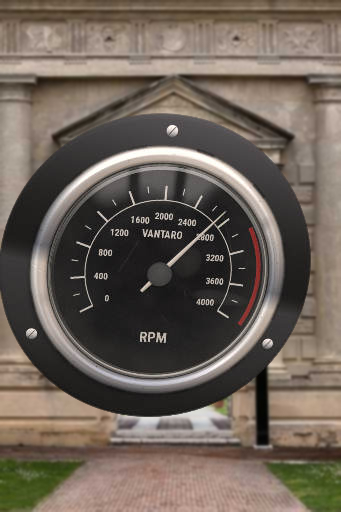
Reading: 2700; rpm
